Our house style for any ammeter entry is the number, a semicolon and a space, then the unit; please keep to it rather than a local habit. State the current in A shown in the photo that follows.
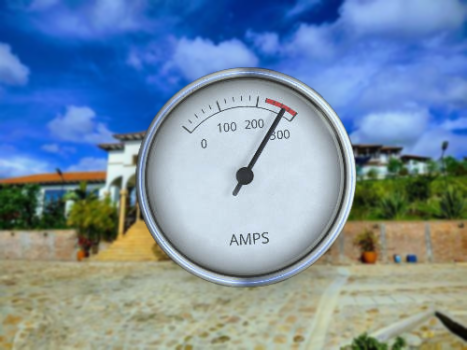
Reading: 270; A
